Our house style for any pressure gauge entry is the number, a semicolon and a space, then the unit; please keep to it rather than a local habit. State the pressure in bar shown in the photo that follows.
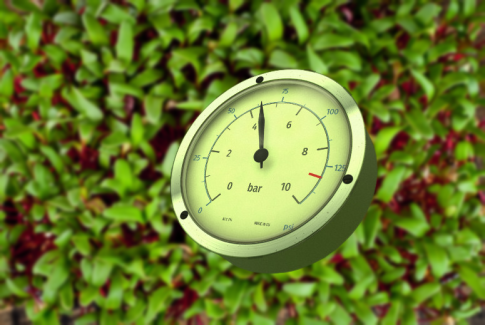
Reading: 4.5; bar
